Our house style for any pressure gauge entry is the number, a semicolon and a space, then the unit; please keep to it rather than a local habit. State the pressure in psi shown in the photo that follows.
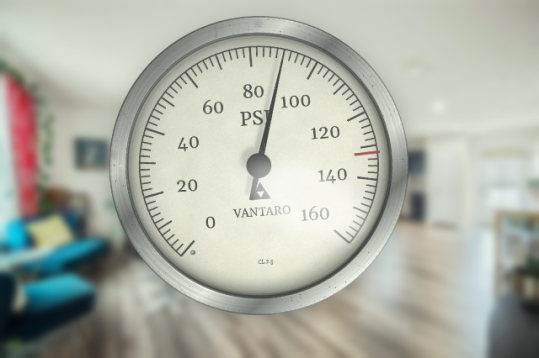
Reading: 90; psi
